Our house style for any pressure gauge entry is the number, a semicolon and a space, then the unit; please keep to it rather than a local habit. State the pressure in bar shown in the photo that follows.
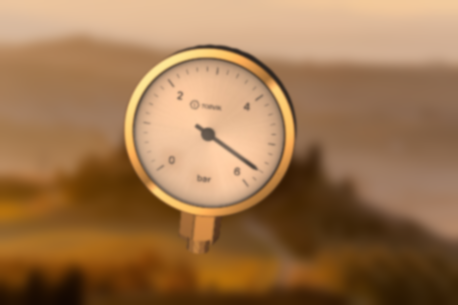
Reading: 5.6; bar
